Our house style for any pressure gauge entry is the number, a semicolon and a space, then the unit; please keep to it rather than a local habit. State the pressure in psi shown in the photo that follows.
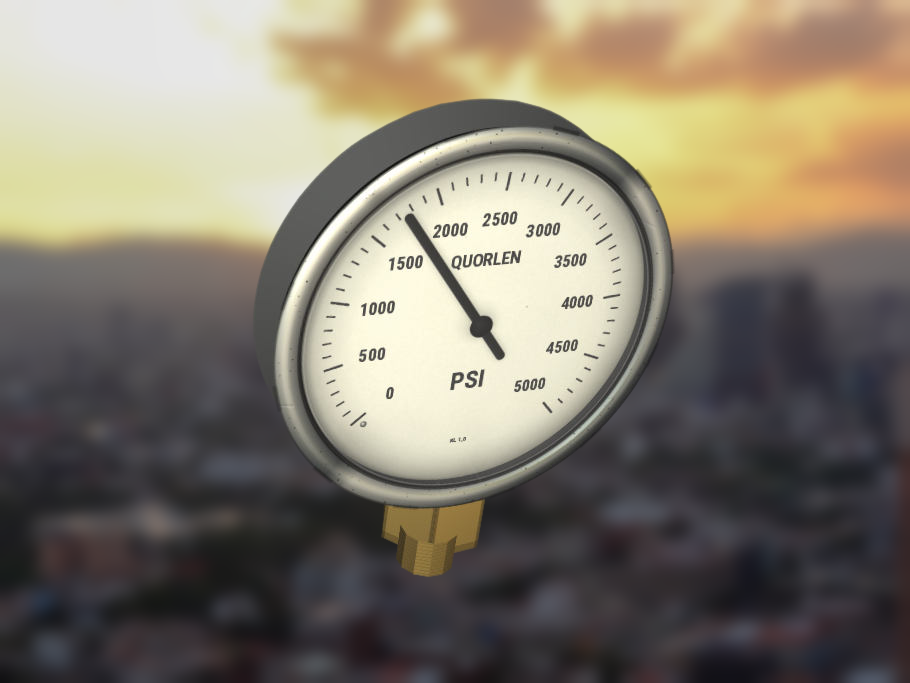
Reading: 1750; psi
